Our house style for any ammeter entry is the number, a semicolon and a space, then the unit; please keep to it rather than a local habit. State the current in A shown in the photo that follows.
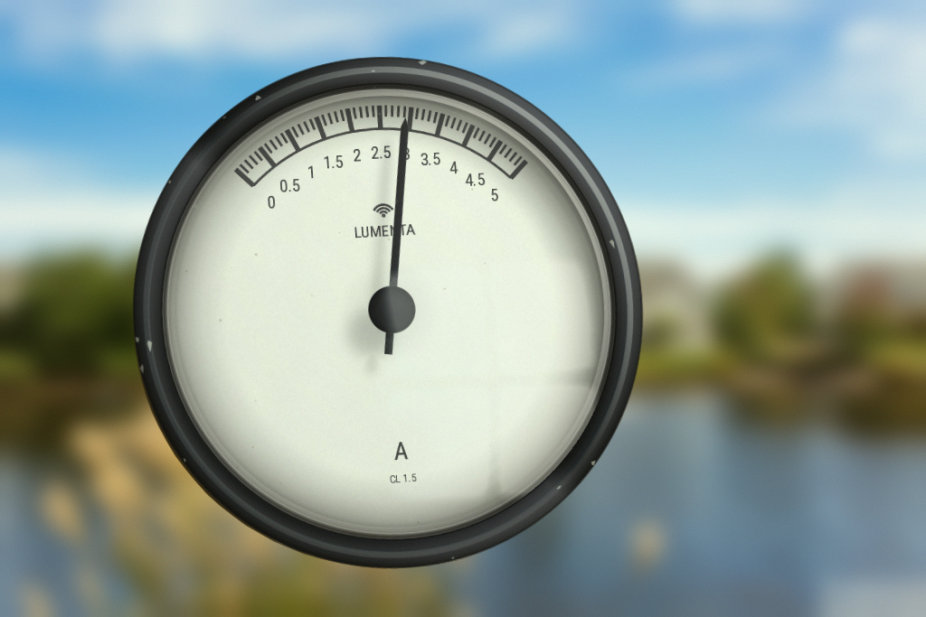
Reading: 2.9; A
